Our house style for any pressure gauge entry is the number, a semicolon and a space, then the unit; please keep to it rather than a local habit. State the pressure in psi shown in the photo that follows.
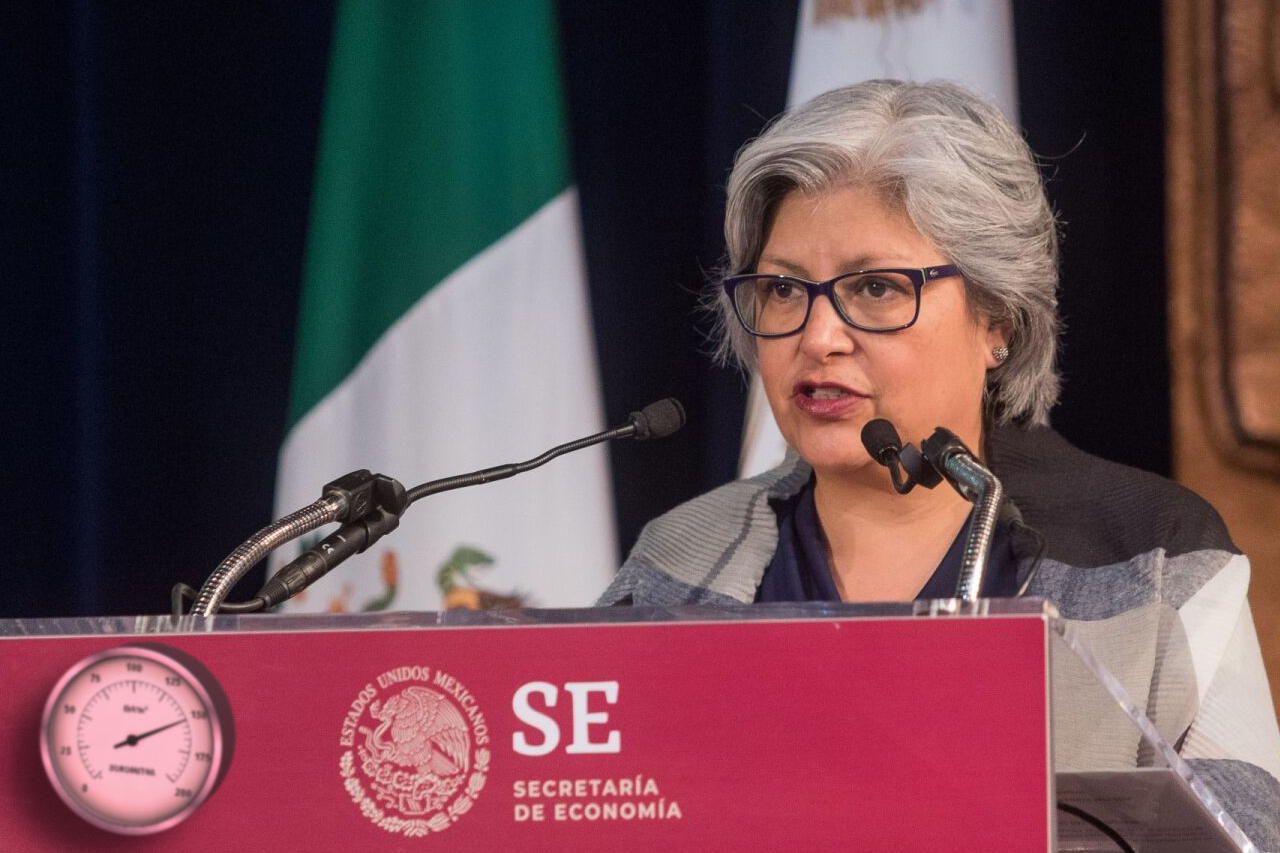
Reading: 150; psi
